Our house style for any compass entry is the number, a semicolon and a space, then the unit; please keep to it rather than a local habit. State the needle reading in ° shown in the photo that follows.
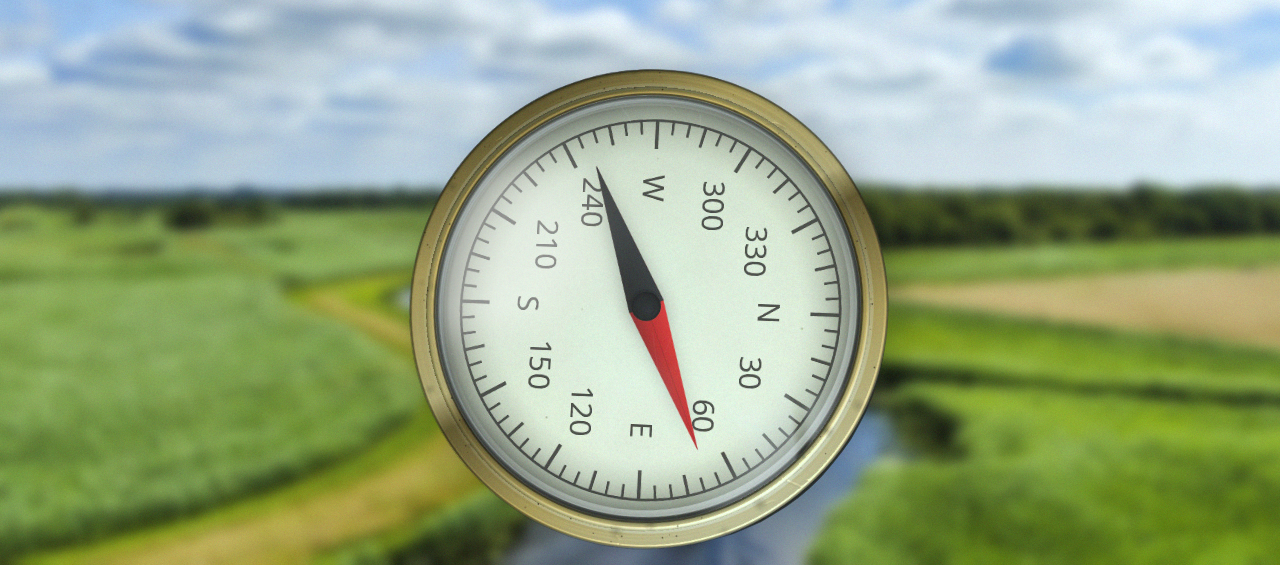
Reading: 67.5; °
